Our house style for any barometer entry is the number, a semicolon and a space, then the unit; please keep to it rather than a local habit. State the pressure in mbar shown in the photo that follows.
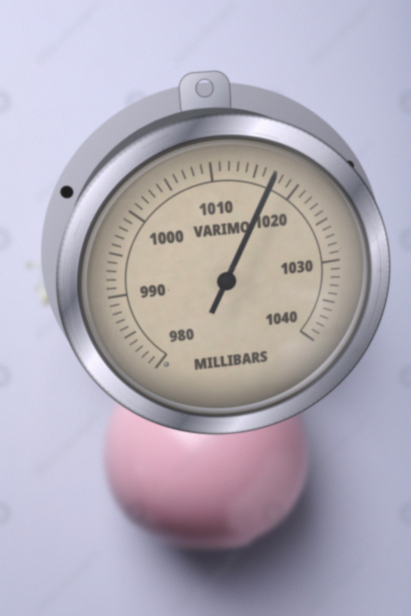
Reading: 1017; mbar
